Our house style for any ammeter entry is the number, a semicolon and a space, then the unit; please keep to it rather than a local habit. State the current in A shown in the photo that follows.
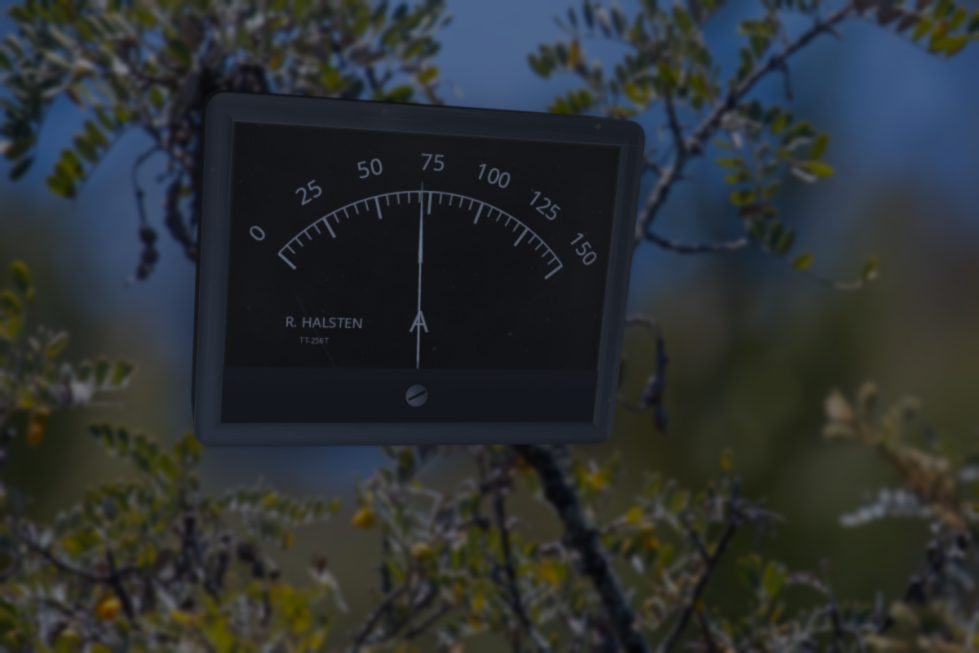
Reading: 70; A
